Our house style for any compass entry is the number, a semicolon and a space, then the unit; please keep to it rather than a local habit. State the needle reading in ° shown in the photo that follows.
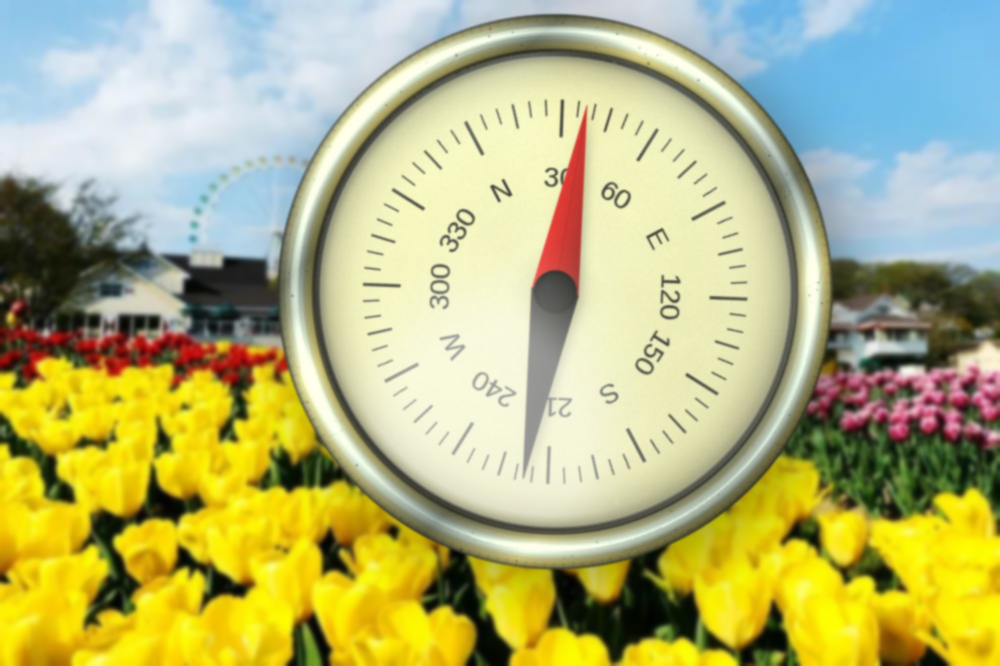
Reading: 37.5; °
